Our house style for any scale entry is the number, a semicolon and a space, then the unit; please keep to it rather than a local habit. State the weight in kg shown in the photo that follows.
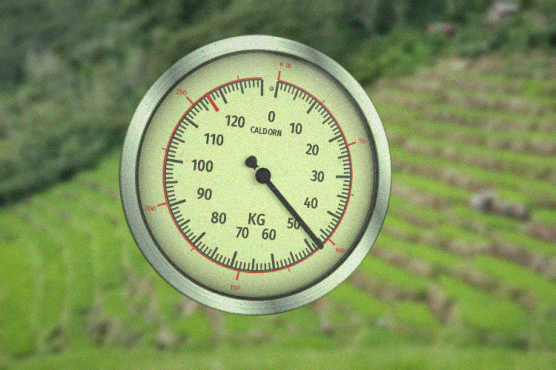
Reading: 48; kg
